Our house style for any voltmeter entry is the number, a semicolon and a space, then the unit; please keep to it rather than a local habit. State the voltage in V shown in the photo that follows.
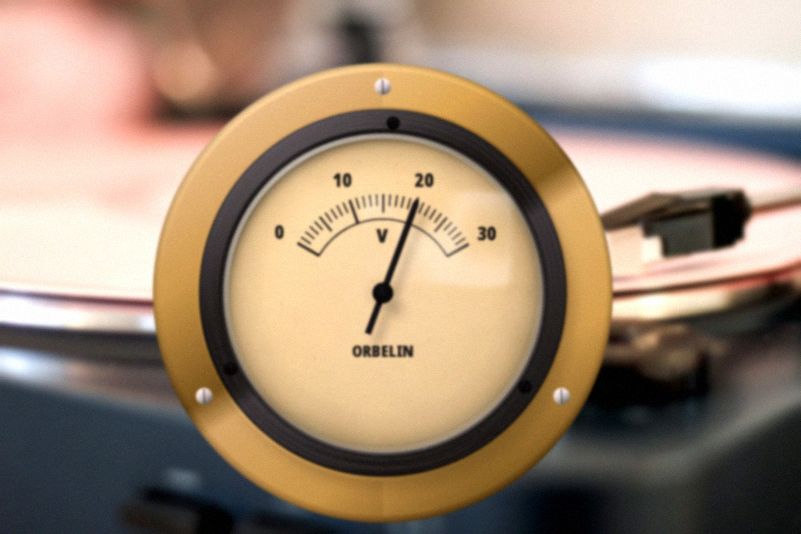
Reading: 20; V
